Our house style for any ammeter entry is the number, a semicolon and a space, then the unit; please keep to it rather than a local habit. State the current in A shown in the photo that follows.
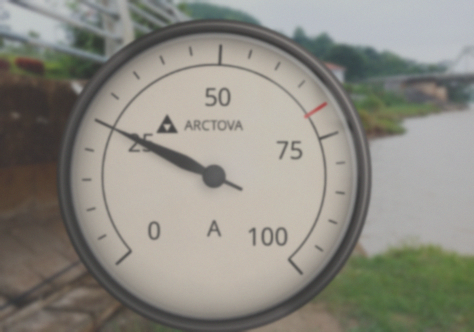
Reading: 25; A
